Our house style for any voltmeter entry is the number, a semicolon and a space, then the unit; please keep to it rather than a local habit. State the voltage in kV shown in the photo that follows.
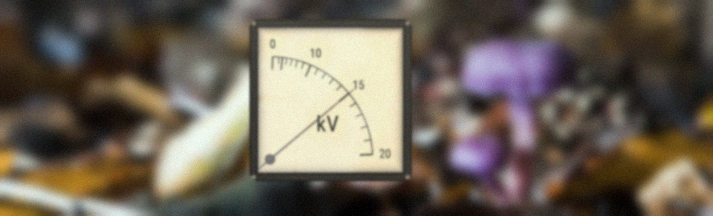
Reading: 15; kV
